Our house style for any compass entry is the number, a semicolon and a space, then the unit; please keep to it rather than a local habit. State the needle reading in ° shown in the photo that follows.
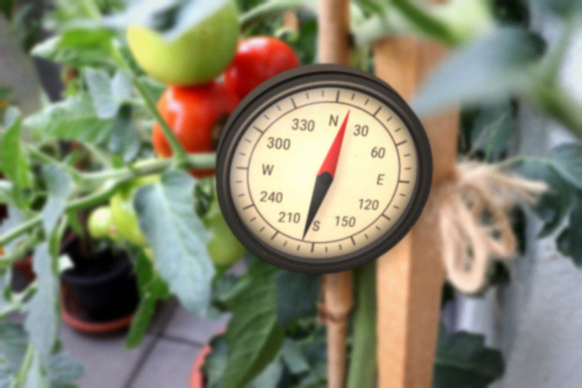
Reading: 10; °
